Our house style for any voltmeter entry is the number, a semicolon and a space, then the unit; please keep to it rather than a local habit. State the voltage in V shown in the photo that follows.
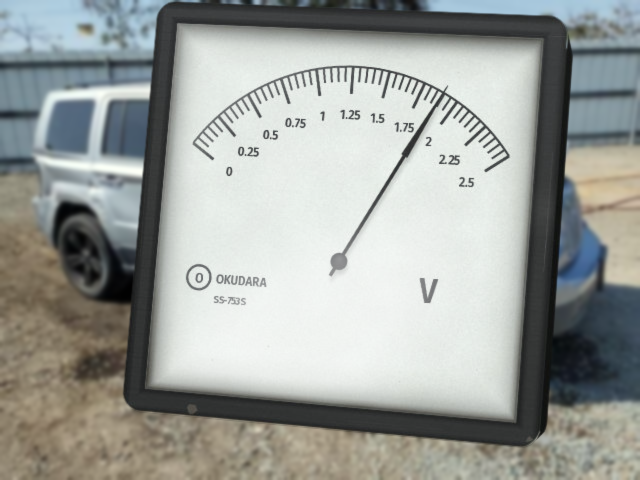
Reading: 1.9; V
